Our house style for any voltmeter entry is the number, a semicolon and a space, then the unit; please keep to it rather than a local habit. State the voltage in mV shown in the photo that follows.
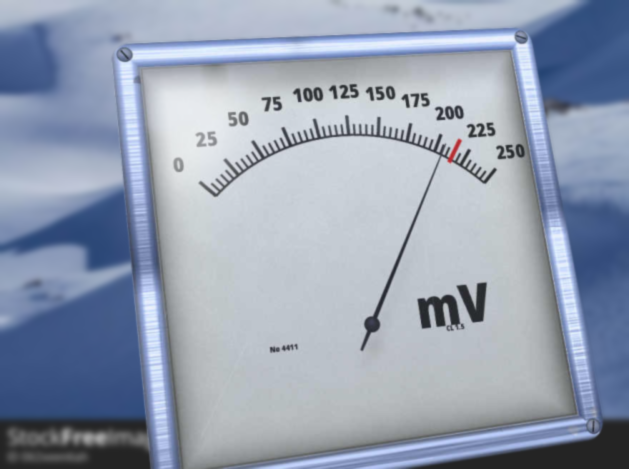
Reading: 205; mV
